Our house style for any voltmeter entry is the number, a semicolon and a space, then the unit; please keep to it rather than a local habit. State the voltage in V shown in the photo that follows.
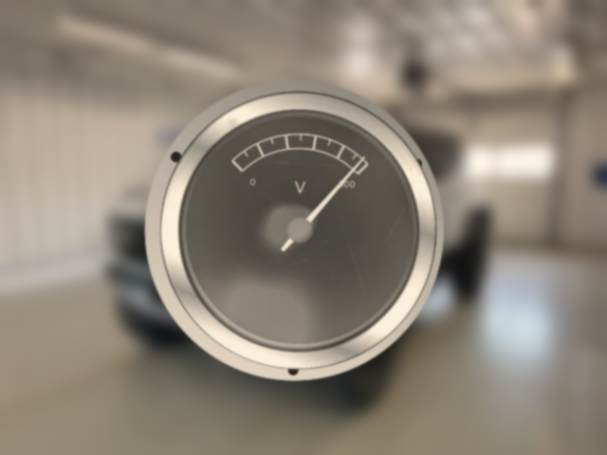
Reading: 475; V
